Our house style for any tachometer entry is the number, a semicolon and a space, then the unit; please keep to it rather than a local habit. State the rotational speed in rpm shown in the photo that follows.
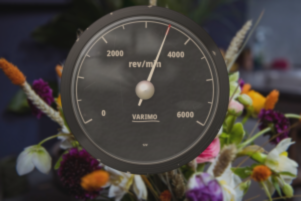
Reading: 3500; rpm
